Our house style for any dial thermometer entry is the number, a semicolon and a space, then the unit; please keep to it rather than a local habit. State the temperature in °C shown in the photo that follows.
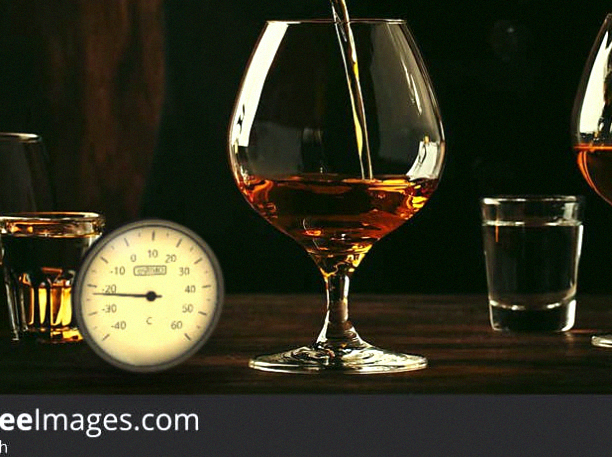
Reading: -22.5; °C
